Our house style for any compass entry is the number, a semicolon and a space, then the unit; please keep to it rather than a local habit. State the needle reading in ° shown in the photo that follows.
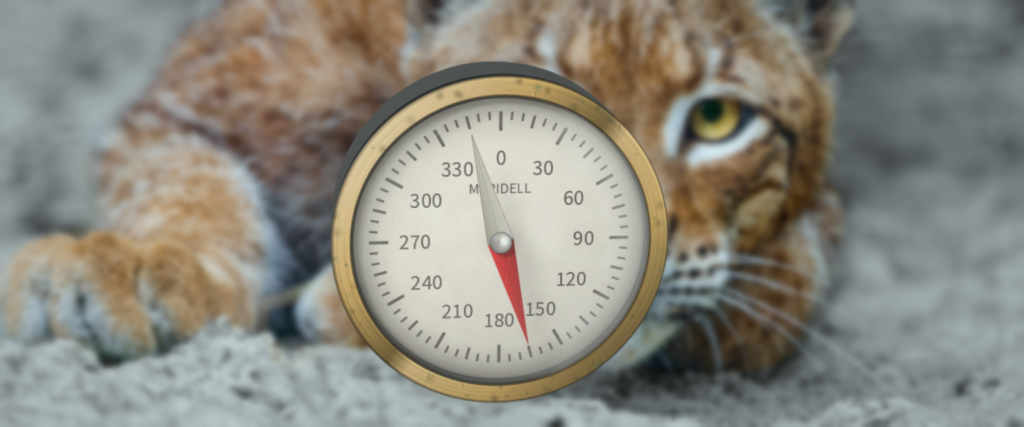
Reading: 165; °
